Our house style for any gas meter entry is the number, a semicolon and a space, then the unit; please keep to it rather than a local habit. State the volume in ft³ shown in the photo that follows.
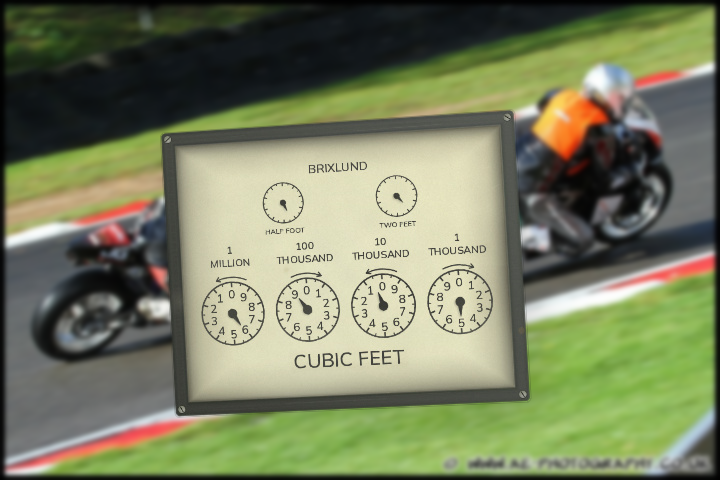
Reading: 590500; ft³
